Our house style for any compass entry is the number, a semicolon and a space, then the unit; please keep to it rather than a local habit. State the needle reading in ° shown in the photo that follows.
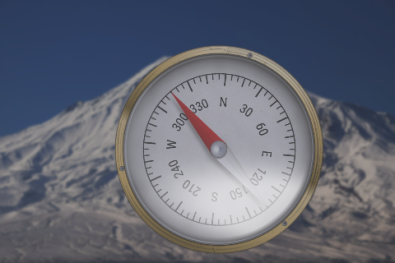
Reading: 315; °
